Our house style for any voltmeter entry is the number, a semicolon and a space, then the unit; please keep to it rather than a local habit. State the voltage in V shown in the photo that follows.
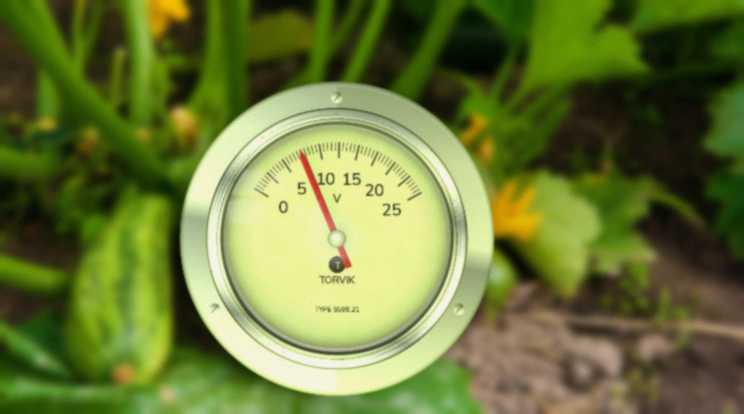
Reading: 7.5; V
